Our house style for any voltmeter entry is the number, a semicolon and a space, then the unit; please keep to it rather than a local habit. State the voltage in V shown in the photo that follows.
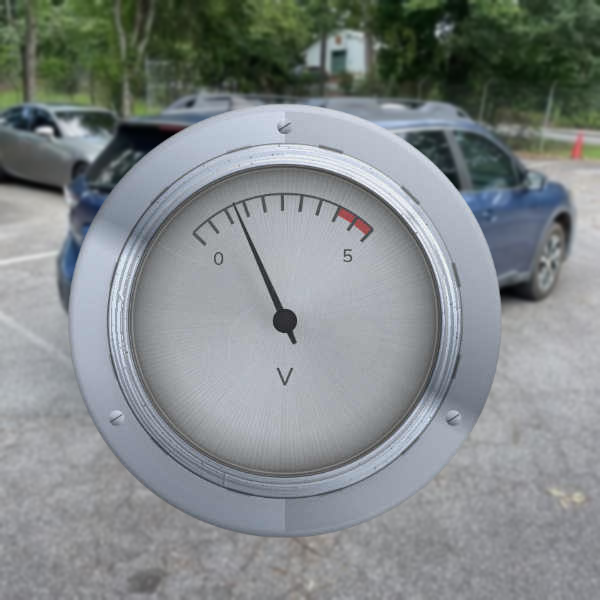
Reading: 1.25; V
